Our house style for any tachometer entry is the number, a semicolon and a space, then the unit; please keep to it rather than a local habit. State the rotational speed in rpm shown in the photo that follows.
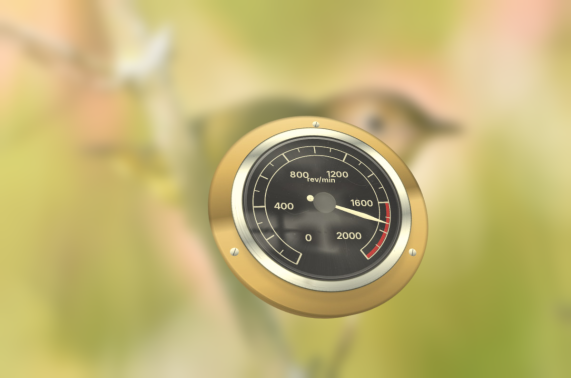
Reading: 1750; rpm
